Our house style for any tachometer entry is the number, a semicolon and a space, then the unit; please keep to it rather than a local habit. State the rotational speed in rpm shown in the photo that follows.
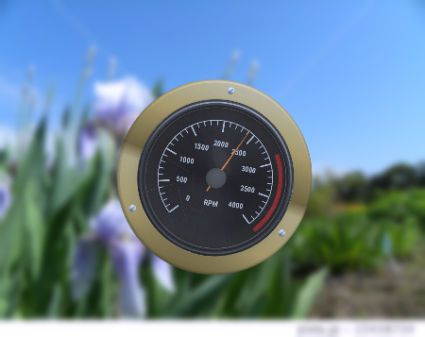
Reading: 2400; rpm
